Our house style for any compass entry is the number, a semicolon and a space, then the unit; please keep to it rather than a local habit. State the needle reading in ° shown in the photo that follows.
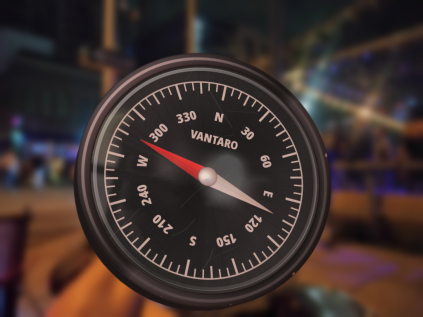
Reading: 285; °
